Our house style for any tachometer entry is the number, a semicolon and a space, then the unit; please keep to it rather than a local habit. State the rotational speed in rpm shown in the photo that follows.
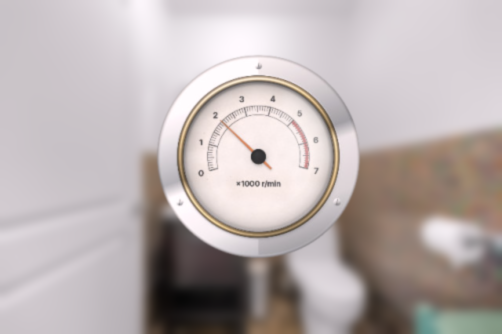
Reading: 2000; rpm
